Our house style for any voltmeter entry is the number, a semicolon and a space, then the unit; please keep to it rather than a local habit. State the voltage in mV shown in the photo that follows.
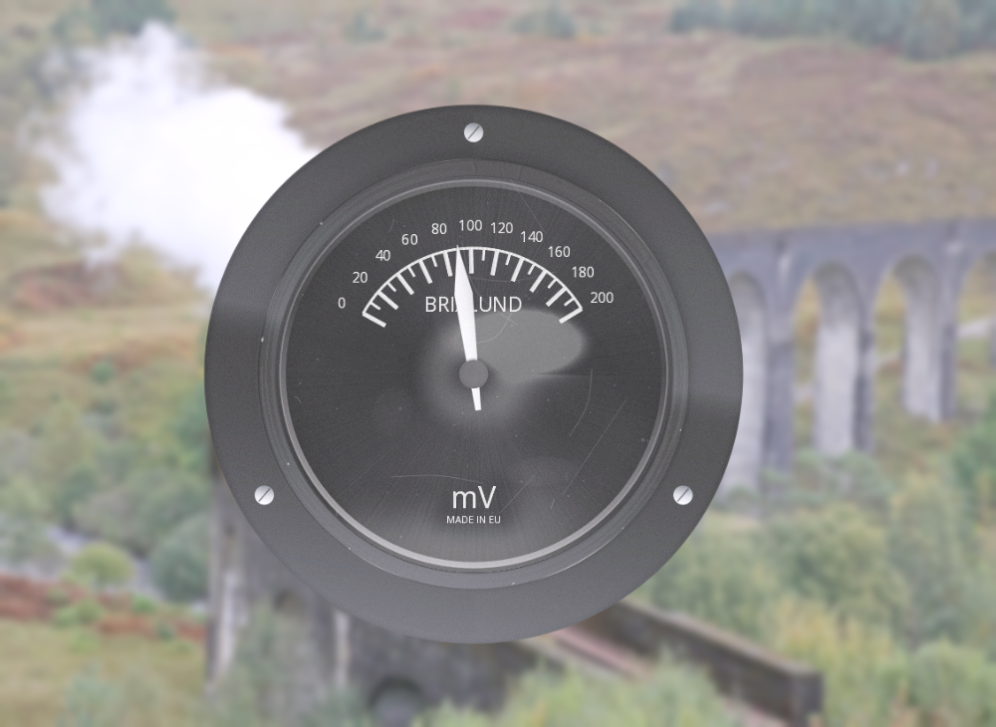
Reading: 90; mV
